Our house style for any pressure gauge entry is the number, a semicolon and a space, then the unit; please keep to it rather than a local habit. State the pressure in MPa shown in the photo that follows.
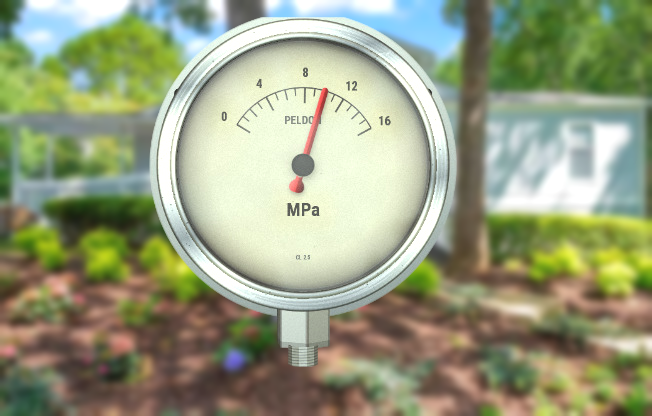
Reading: 10; MPa
